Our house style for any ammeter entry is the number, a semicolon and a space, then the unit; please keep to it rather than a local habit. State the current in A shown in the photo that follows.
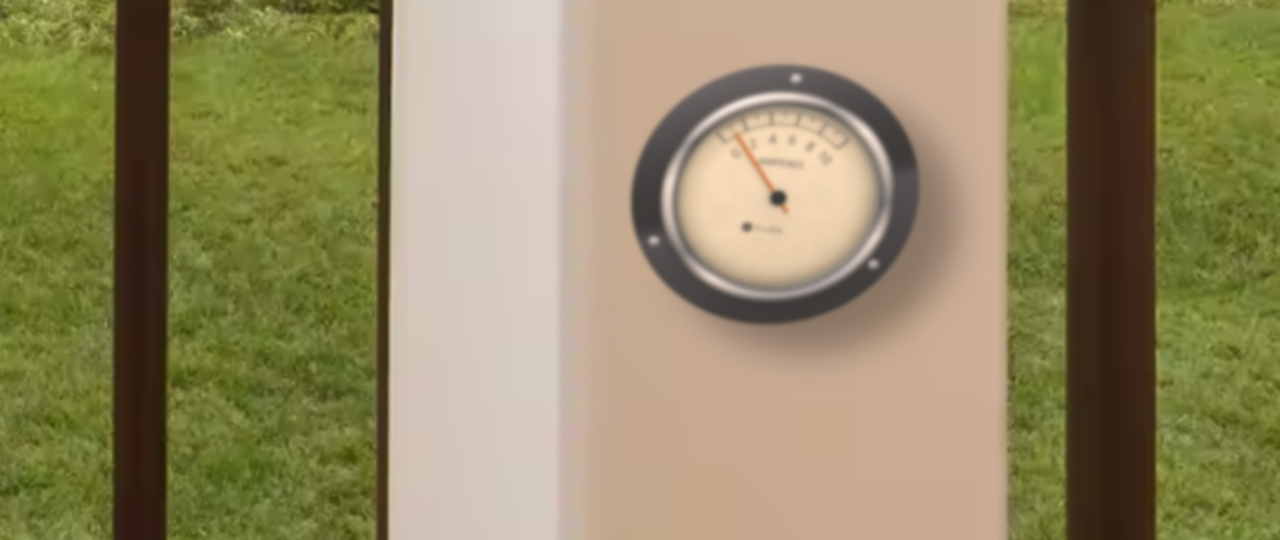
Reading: 1; A
